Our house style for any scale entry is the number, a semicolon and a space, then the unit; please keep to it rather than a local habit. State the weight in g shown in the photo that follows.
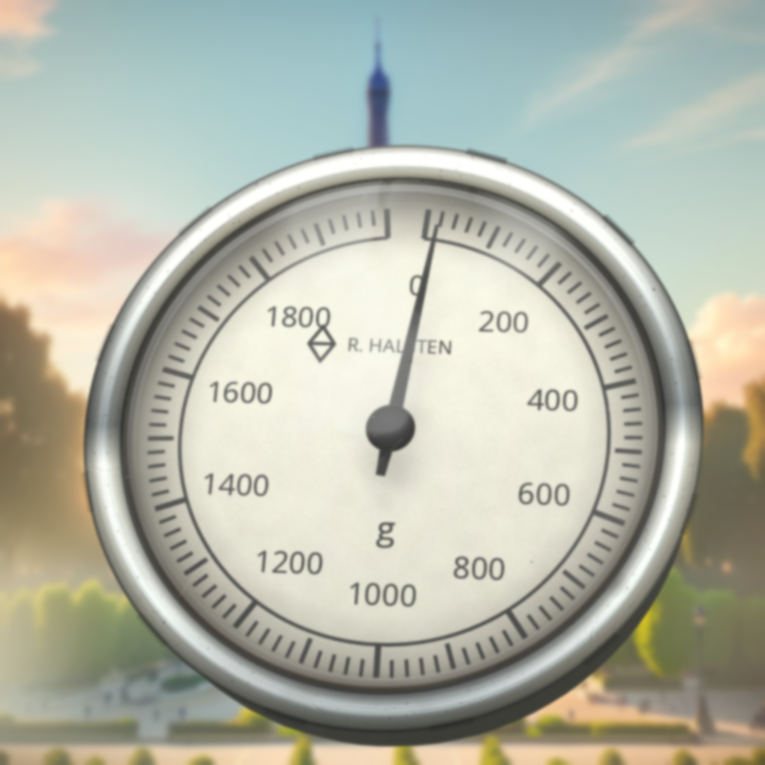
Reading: 20; g
